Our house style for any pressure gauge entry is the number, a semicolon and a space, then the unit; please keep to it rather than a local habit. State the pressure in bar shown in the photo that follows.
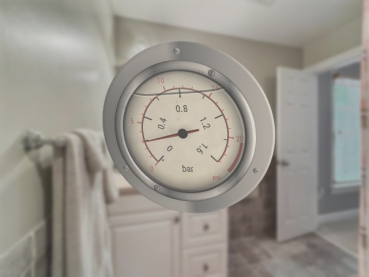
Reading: 0.2; bar
